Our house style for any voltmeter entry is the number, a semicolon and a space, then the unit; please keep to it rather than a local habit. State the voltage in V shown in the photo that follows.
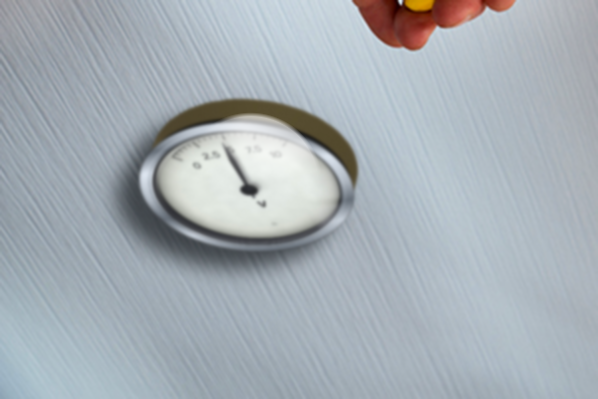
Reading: 5; V
